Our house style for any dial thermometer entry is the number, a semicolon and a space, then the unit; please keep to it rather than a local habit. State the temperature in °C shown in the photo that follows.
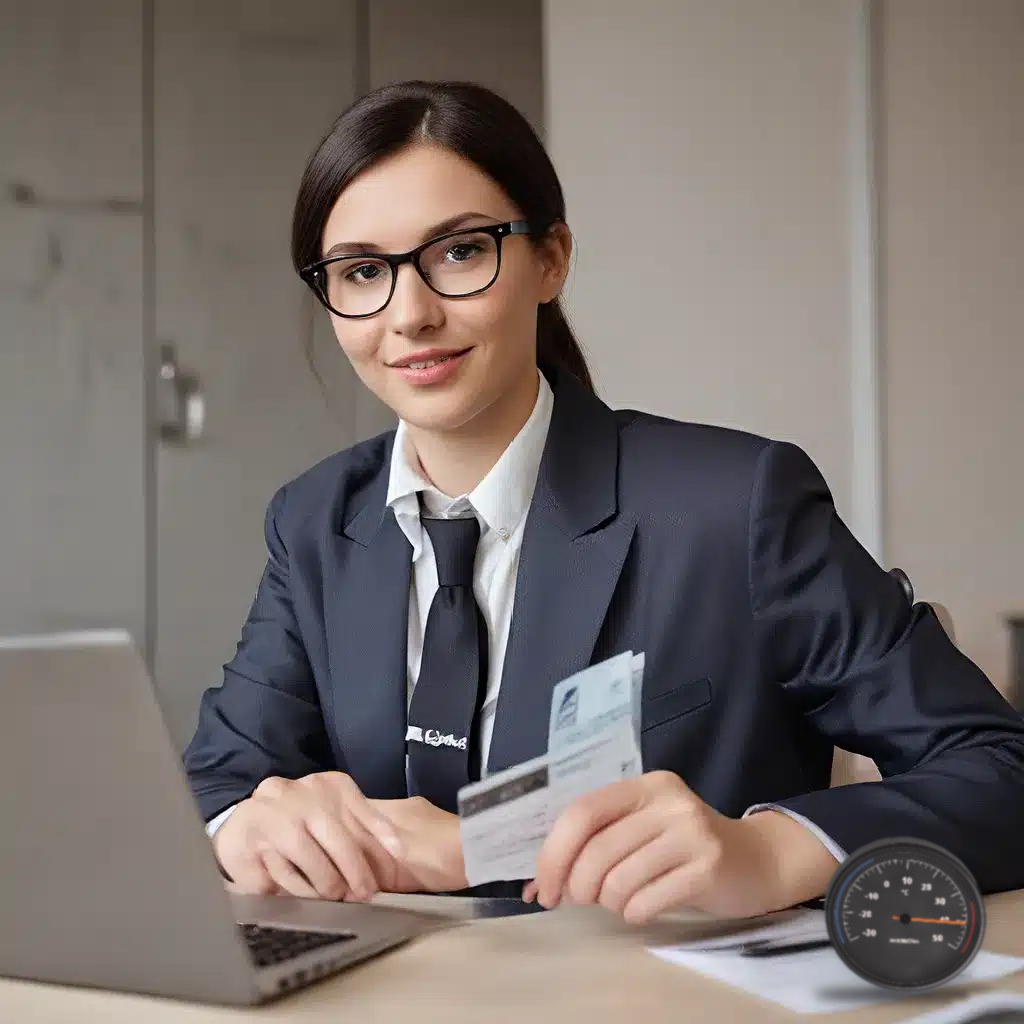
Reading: 40; °C
